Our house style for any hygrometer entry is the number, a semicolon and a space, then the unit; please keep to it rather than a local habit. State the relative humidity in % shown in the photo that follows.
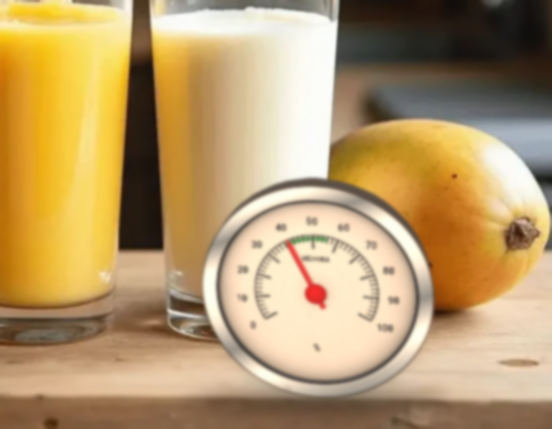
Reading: 40; %
